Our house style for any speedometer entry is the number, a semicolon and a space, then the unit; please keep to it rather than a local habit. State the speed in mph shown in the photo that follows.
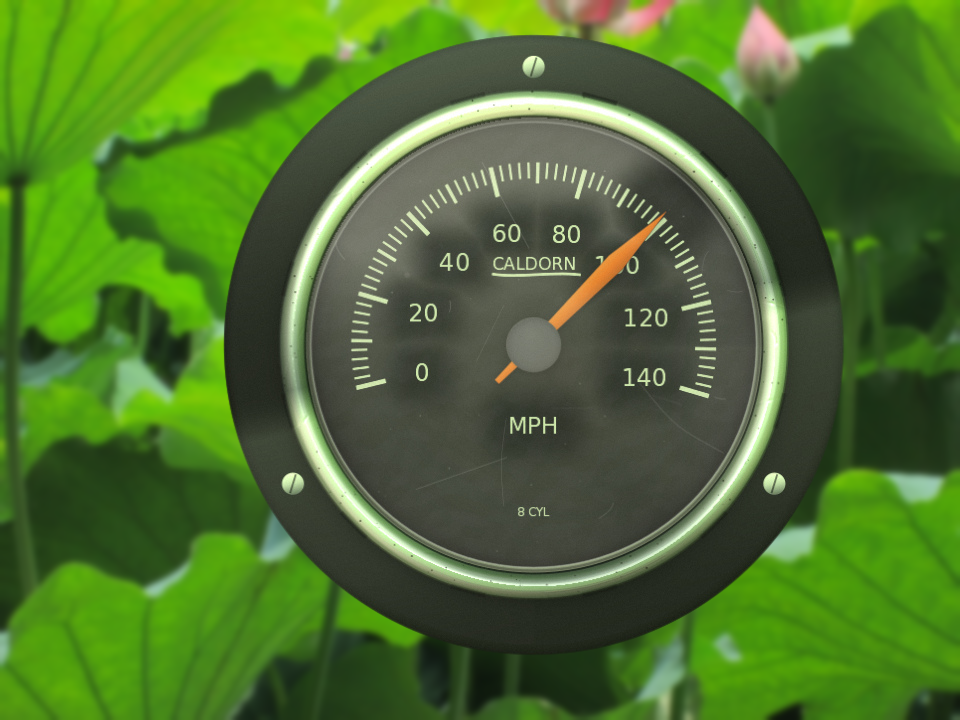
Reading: 99; mph
